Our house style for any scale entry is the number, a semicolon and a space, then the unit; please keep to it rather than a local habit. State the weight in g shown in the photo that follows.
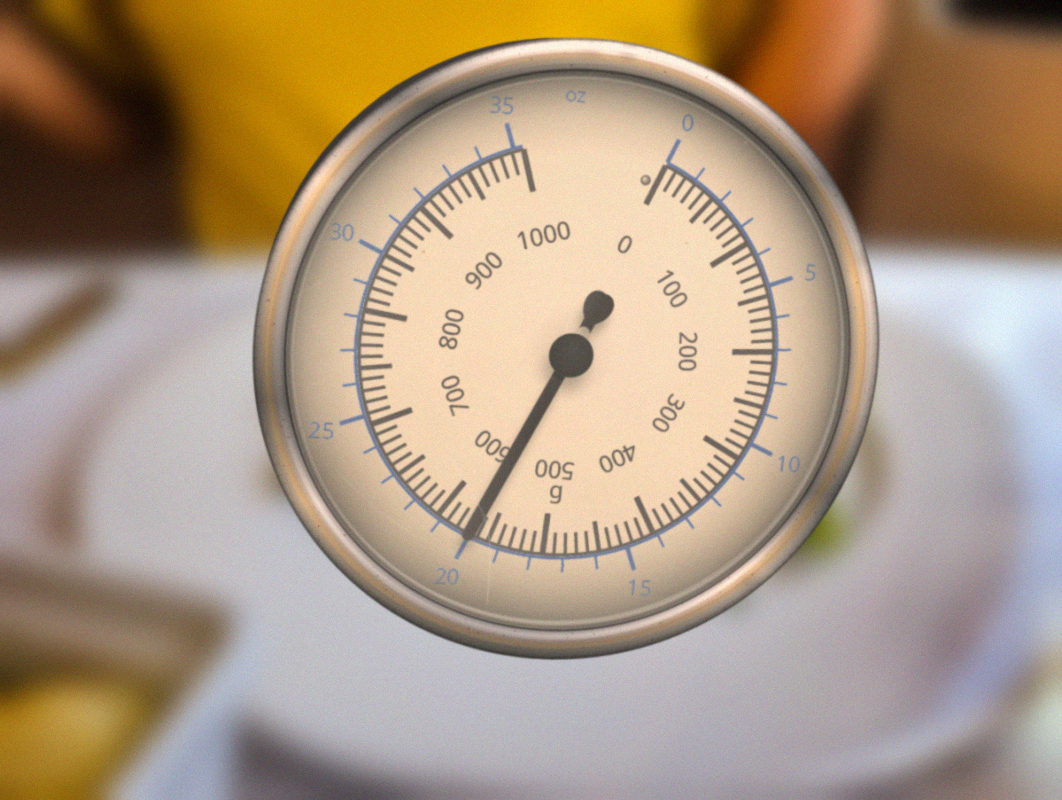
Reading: 570; g
